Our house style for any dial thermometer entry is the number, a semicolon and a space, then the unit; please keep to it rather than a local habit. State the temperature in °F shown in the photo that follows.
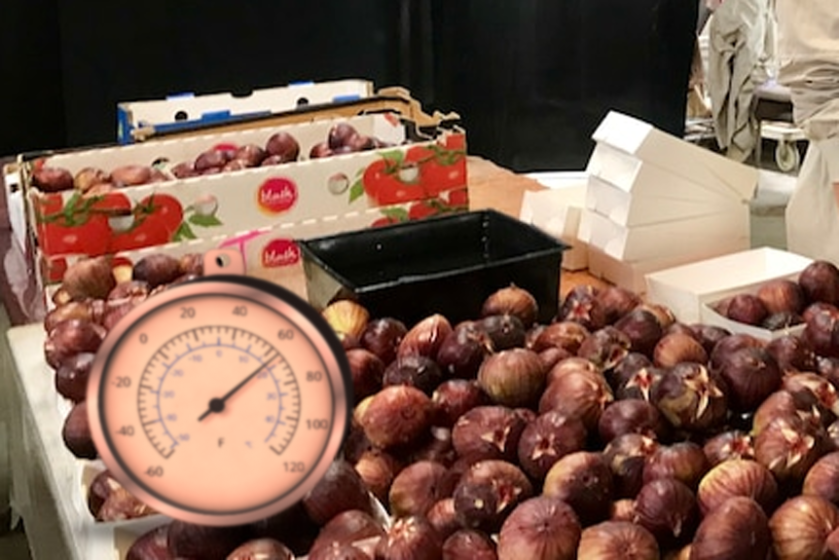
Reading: 64; °F
